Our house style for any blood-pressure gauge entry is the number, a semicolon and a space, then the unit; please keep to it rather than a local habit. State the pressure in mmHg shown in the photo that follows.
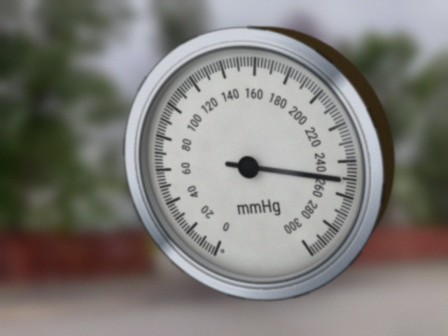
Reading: 250; mmHg
